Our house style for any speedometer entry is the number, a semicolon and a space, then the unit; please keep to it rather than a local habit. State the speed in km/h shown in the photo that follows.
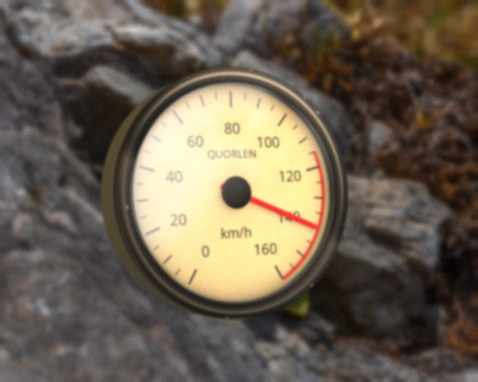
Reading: 140; km/h
